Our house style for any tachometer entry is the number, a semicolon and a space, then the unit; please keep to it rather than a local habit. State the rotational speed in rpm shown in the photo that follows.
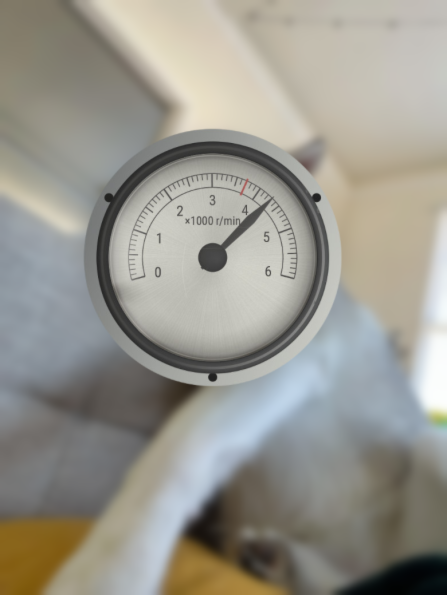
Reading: 4300; rpm
